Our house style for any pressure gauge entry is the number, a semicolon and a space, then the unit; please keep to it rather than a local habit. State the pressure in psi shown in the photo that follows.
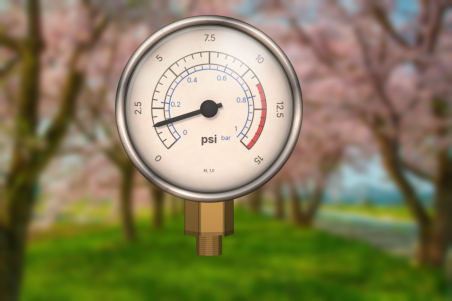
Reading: 1.5; psi
